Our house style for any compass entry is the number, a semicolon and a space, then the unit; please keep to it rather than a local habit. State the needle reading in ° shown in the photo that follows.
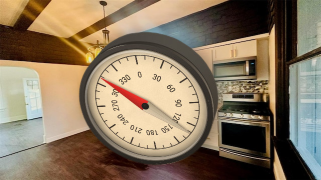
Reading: 310; °
